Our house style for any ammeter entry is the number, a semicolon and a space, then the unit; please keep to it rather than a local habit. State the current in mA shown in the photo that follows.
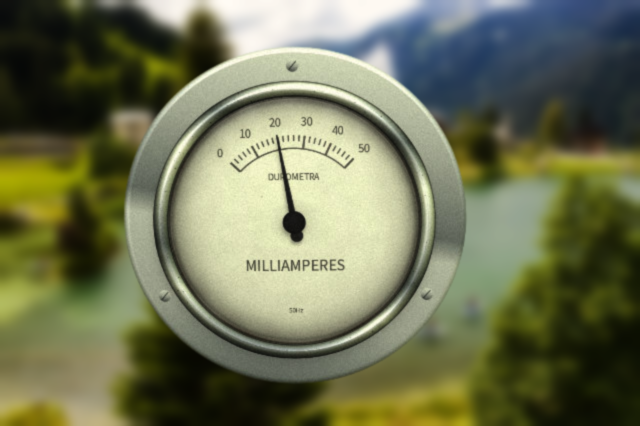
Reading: 20; mA
